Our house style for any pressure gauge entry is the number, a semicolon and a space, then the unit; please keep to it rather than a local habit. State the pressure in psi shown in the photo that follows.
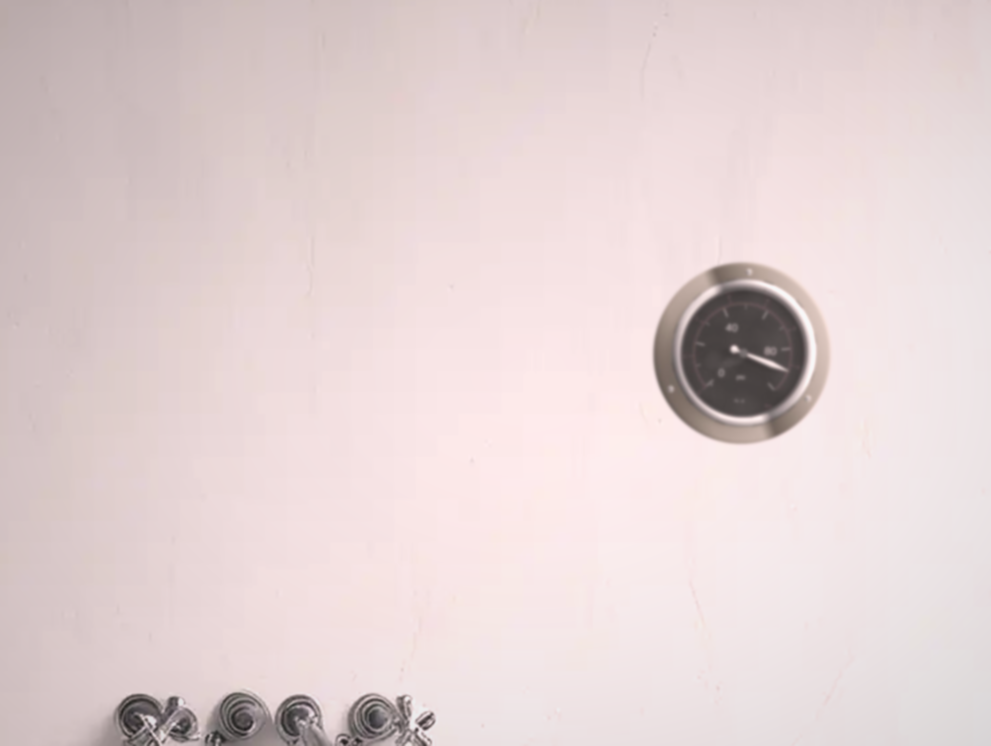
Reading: 90; psi
